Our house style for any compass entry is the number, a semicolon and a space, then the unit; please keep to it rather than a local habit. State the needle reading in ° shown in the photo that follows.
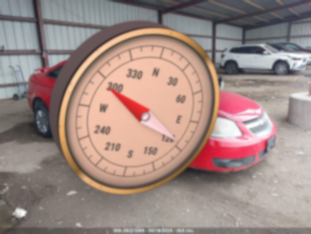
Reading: 295; °
